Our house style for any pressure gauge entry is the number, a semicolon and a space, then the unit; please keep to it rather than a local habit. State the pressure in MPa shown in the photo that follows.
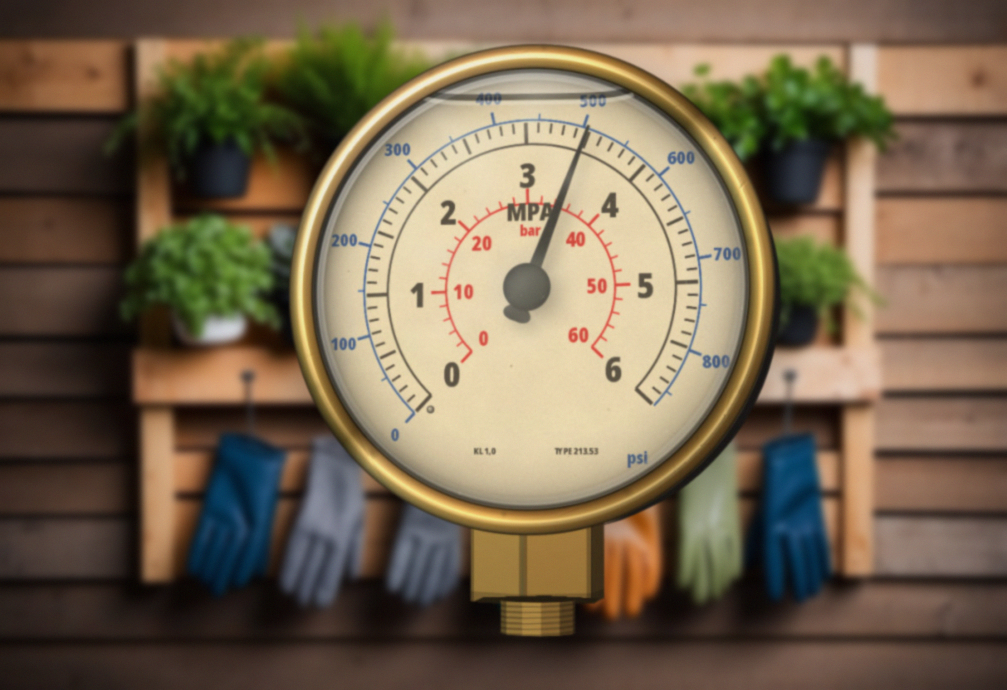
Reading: 3.5; MPa
